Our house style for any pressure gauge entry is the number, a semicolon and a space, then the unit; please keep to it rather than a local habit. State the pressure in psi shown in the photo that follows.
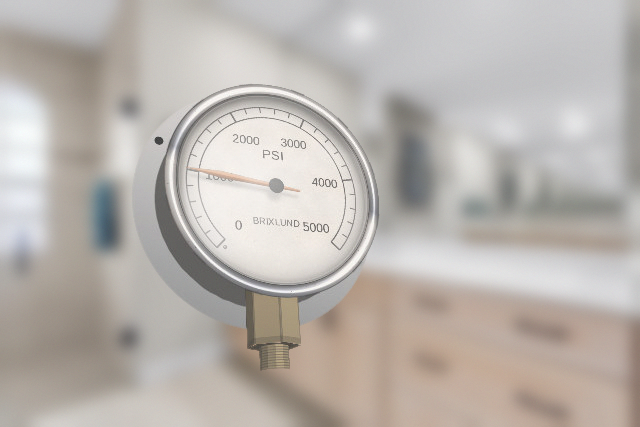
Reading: 1000; psi
